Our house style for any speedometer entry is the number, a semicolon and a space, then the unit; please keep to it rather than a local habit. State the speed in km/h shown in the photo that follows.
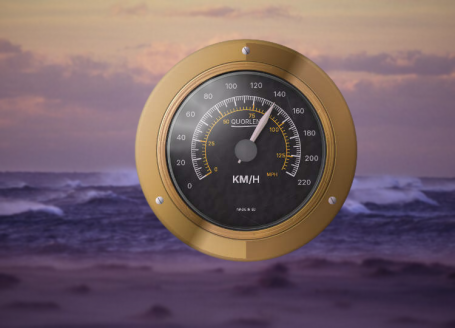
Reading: 140; km/h
